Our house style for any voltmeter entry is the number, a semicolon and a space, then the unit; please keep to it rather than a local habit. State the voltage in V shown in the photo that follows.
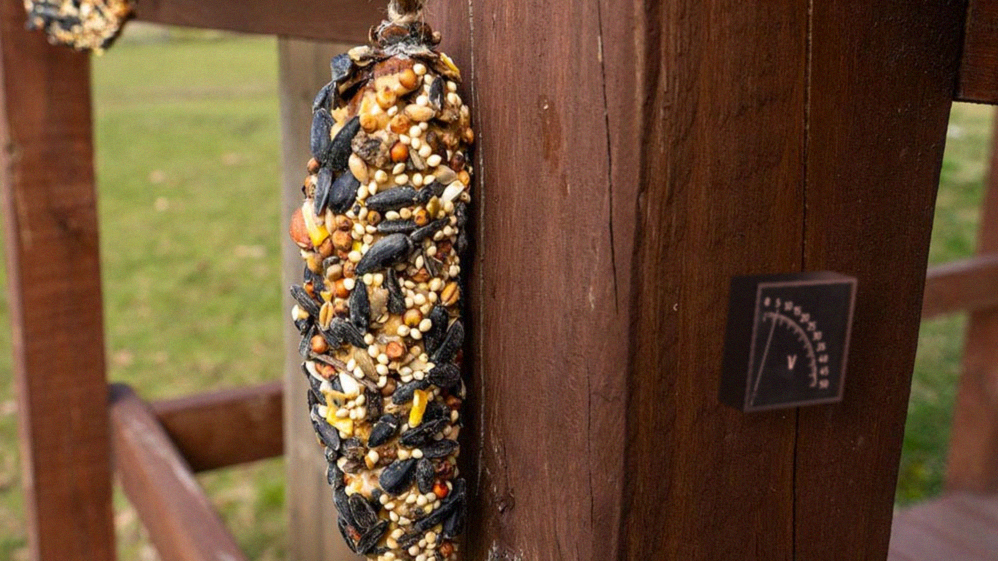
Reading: 5; V
